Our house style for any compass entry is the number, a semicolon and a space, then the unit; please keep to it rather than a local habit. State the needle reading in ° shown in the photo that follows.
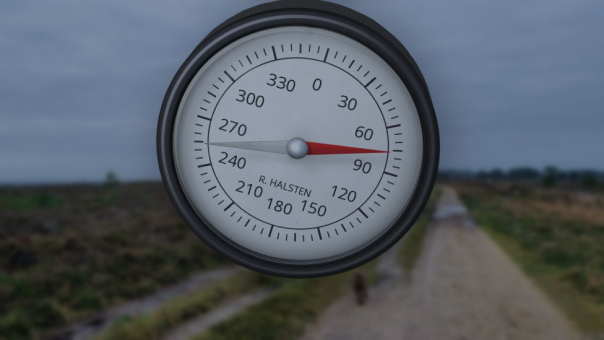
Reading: 75; °
